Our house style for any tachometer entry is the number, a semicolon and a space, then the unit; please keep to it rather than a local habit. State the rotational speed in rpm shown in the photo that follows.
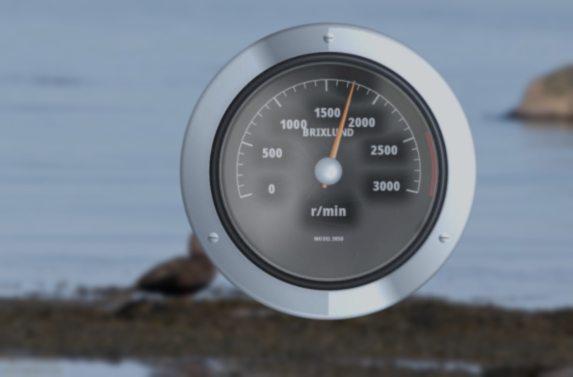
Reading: 1750; rpm
